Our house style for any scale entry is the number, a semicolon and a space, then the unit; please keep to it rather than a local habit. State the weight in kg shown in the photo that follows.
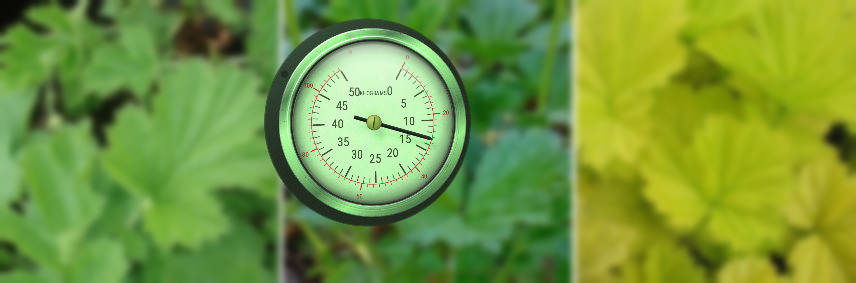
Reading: 13; kg
